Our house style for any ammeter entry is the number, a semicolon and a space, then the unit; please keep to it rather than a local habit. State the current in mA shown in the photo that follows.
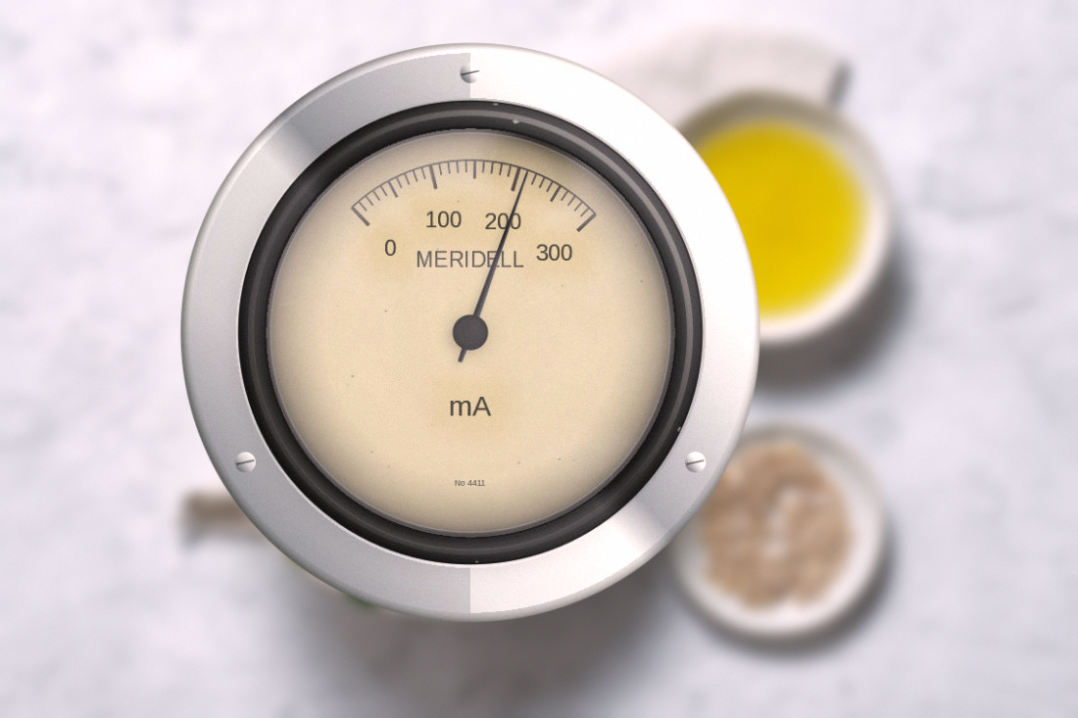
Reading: 210; mA
